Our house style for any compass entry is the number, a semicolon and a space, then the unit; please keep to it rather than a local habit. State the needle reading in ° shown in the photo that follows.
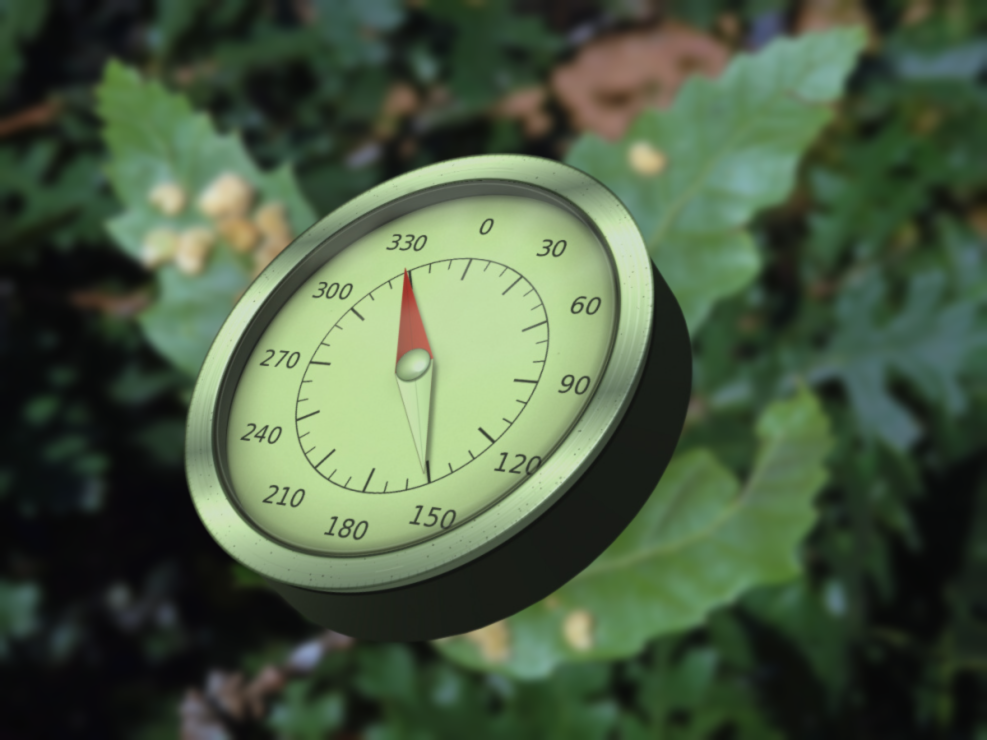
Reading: 330; °
